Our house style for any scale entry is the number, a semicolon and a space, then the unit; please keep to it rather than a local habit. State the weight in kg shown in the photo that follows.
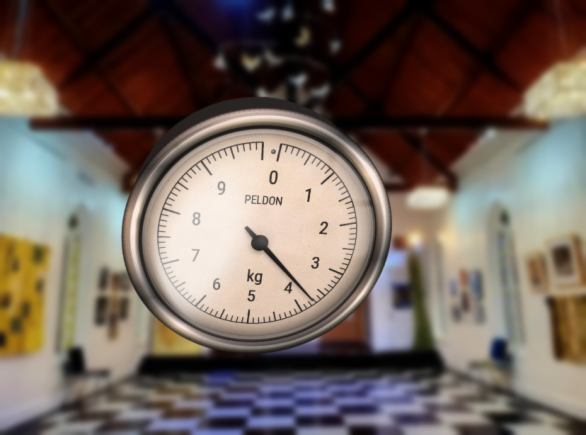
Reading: 3.7; kg
